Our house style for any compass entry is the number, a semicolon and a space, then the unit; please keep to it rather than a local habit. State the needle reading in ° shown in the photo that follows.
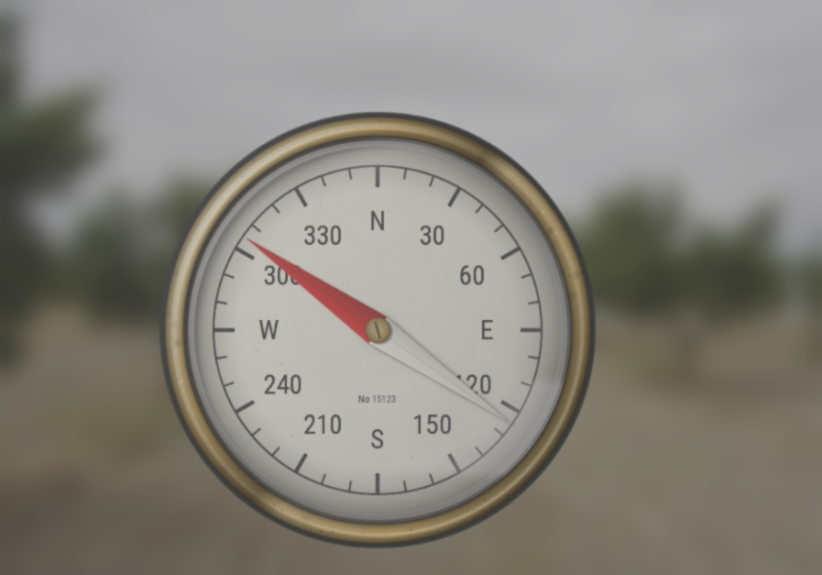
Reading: 305; °
